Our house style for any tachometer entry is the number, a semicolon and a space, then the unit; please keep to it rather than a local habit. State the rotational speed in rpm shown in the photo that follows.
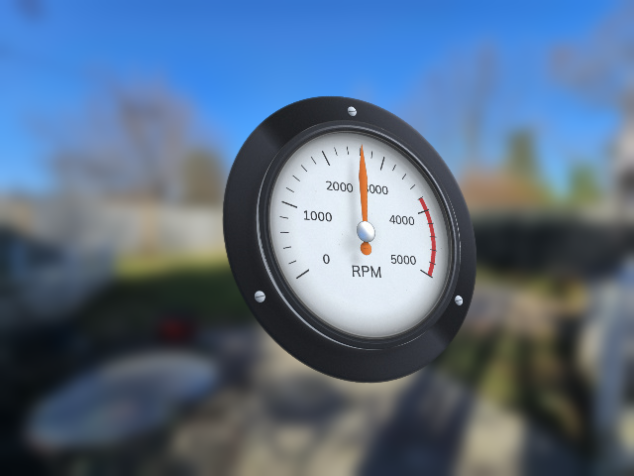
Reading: 2600; rpm
